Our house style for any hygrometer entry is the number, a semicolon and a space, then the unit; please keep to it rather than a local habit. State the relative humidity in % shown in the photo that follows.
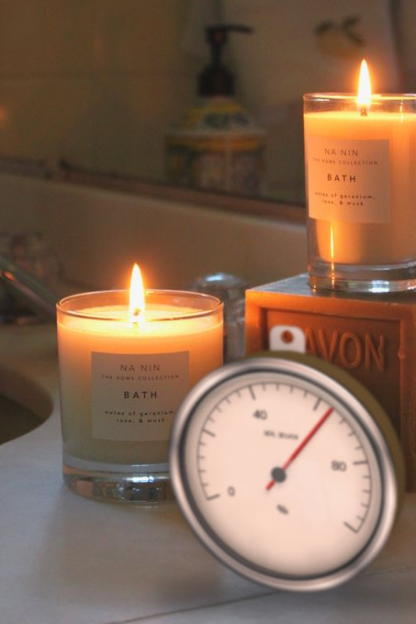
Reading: 64; %
